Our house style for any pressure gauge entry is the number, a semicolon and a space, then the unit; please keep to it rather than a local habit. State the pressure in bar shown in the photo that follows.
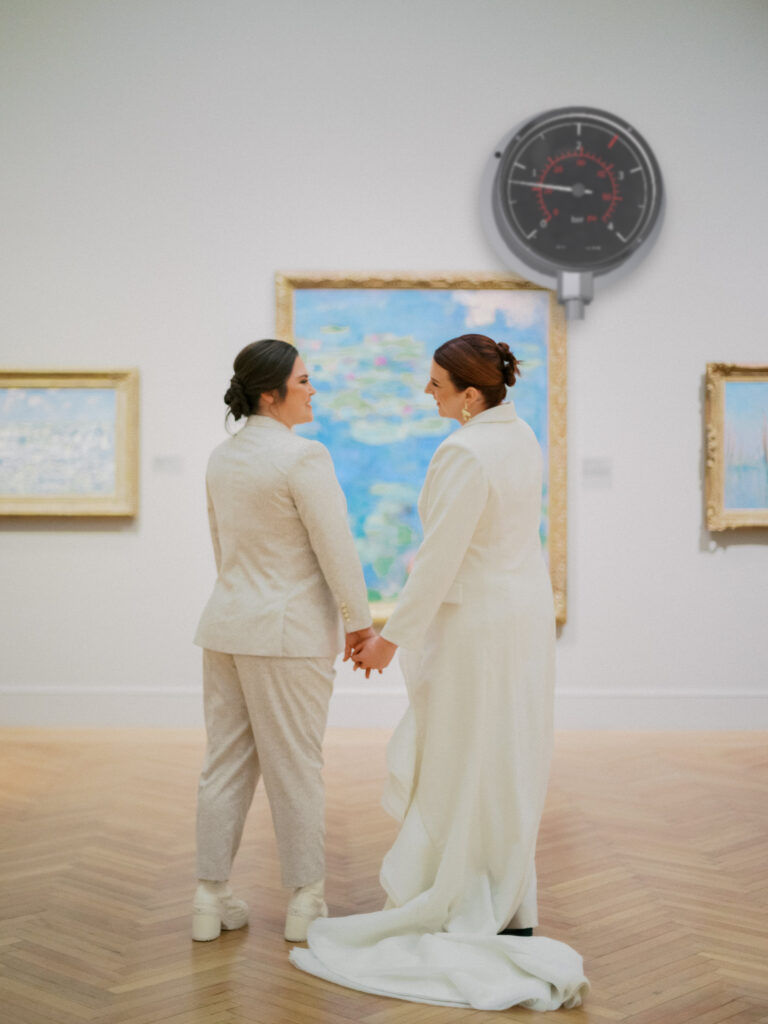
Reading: 0.75; bar
